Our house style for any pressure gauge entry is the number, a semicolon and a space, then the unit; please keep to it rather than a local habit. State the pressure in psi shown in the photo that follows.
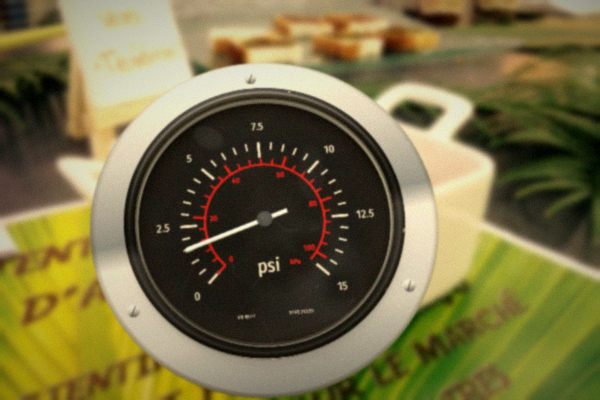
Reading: 1.5; psi
